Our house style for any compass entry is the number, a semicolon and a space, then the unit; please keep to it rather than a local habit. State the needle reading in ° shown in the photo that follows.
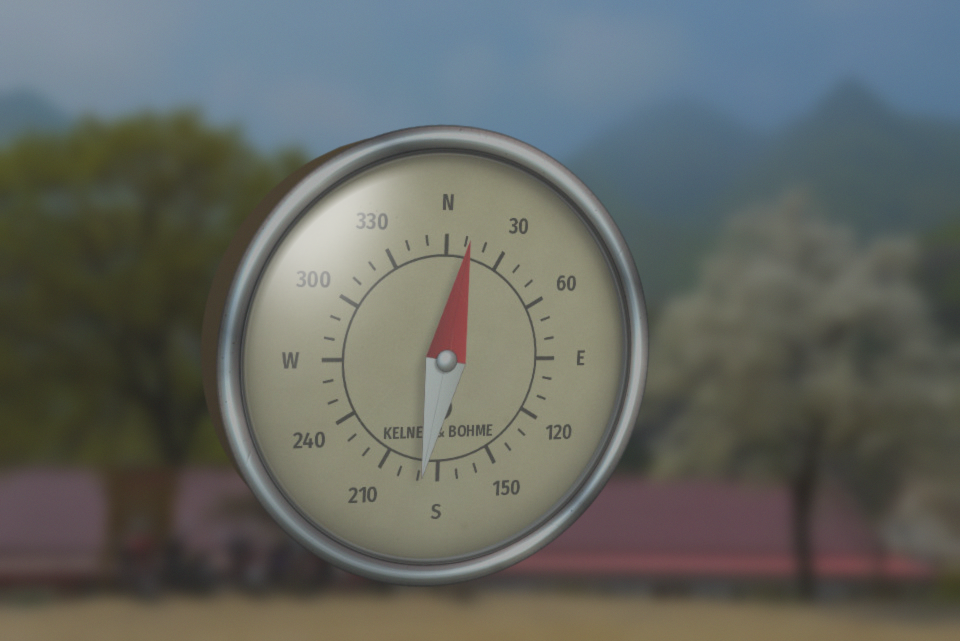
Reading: 10; °
